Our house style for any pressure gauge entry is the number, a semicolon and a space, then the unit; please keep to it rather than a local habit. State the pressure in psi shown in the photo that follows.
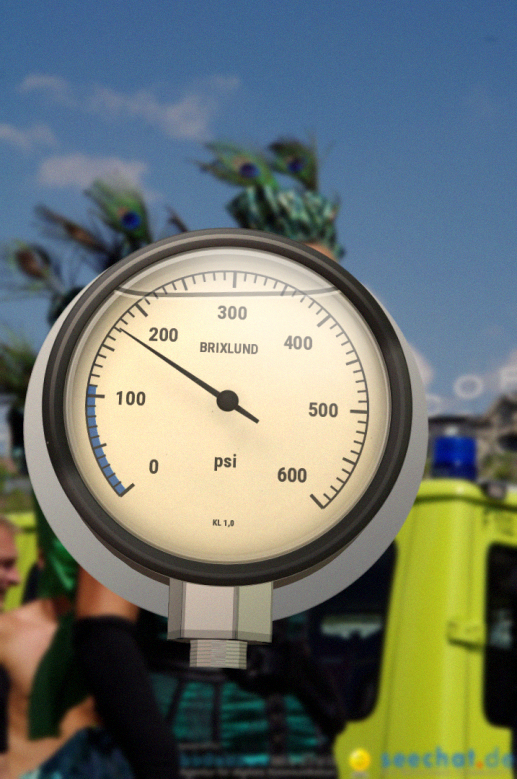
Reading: 170; psi
